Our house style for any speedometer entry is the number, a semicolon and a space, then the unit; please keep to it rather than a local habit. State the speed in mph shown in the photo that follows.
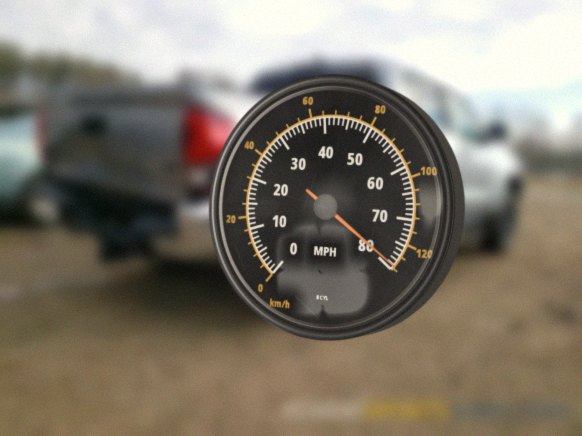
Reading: 79; mph
